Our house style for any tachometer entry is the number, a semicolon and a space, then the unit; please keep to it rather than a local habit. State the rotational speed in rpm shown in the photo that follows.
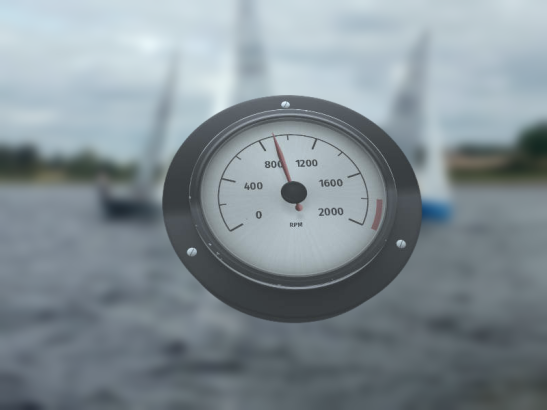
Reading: 900; rpm
